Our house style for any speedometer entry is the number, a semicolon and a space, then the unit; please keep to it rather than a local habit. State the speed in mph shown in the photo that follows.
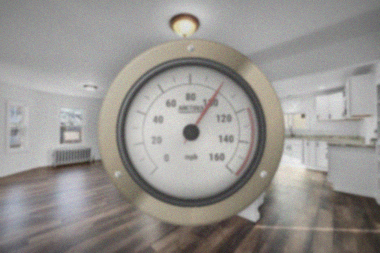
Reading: 100; mph
